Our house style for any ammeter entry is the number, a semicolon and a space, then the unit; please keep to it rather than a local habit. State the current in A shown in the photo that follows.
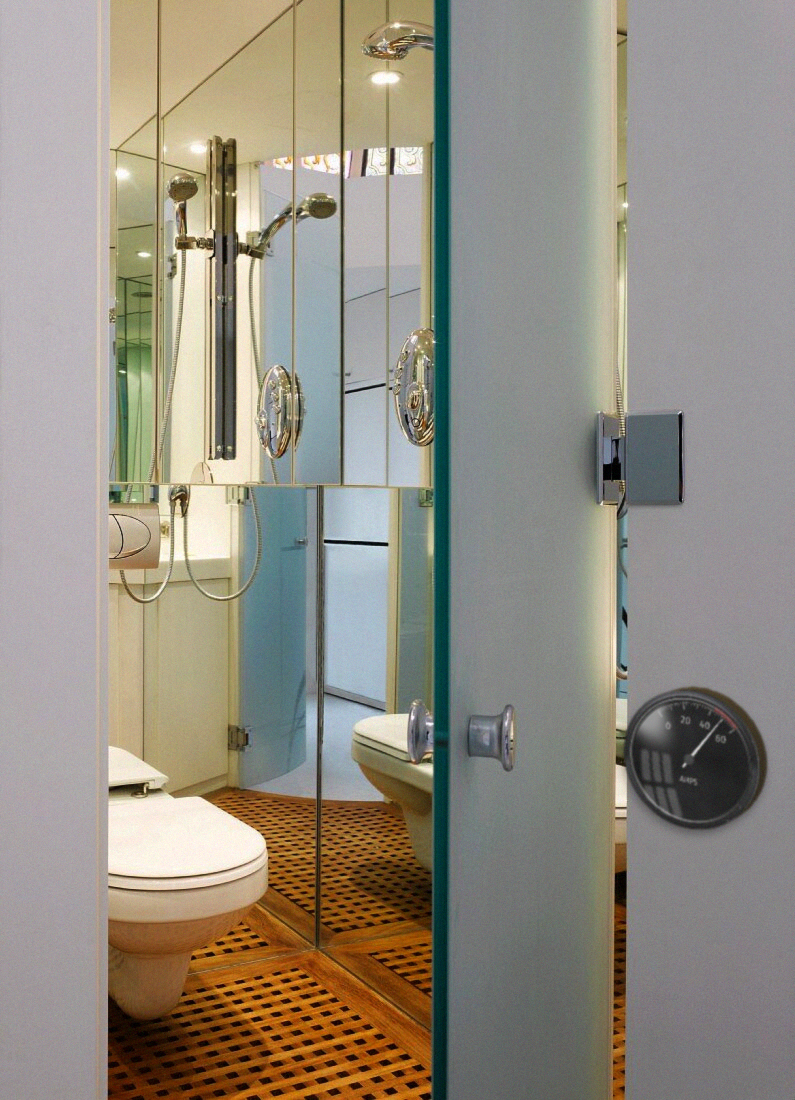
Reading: 50; A
